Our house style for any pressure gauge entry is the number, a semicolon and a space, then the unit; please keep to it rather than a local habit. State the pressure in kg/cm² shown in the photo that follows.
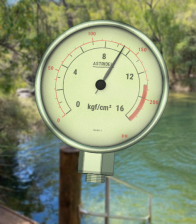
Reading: 9.5; kg/cm²
